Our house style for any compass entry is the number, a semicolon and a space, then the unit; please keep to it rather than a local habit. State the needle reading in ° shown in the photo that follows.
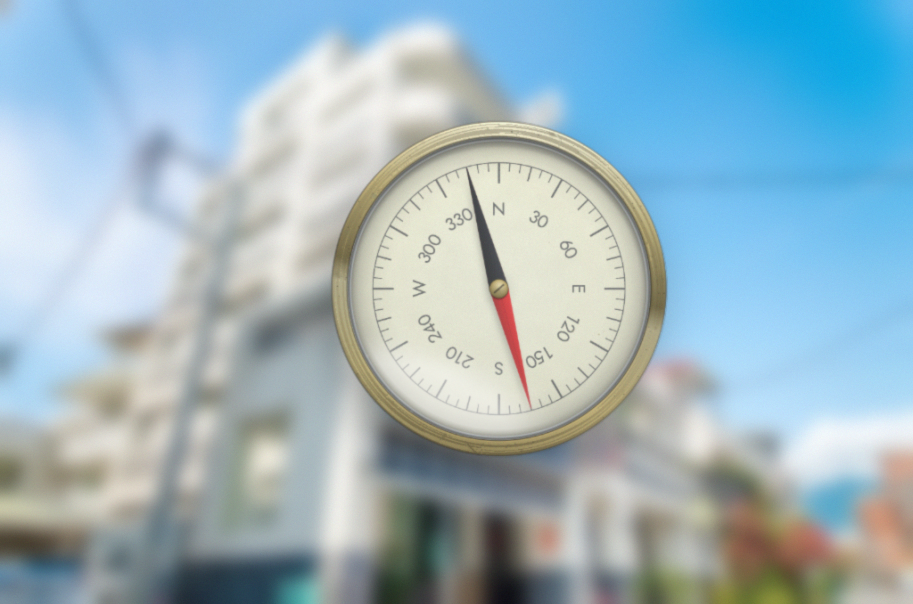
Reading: 165; °
